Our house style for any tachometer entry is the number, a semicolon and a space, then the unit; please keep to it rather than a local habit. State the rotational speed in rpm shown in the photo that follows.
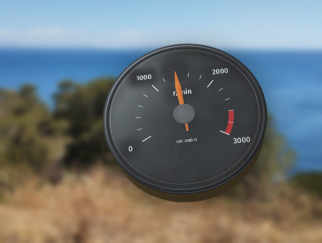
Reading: 1400; rpm
